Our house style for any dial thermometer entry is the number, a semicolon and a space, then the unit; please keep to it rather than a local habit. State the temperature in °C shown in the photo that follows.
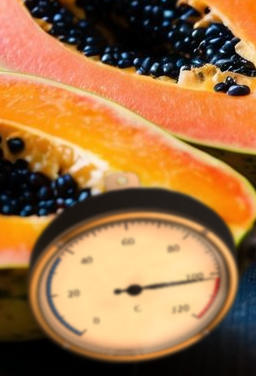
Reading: 100; °C
